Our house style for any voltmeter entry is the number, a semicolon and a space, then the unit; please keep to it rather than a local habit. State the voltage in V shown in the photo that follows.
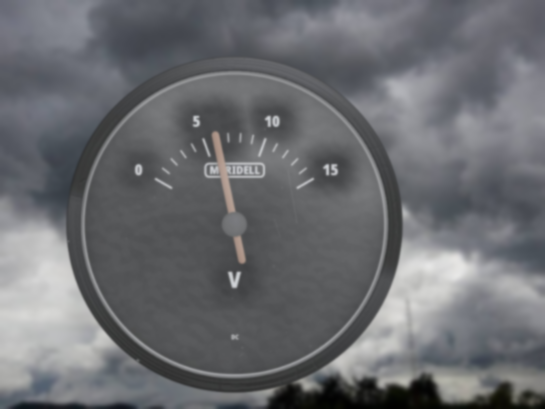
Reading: 6; V
